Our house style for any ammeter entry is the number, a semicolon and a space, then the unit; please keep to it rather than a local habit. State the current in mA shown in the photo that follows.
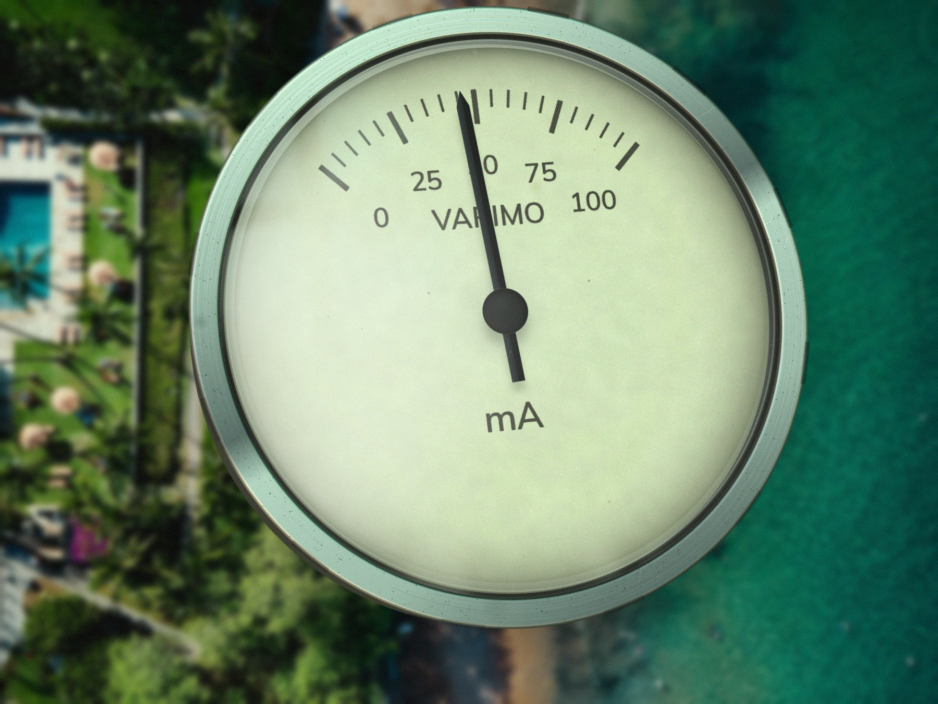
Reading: 45; mA
